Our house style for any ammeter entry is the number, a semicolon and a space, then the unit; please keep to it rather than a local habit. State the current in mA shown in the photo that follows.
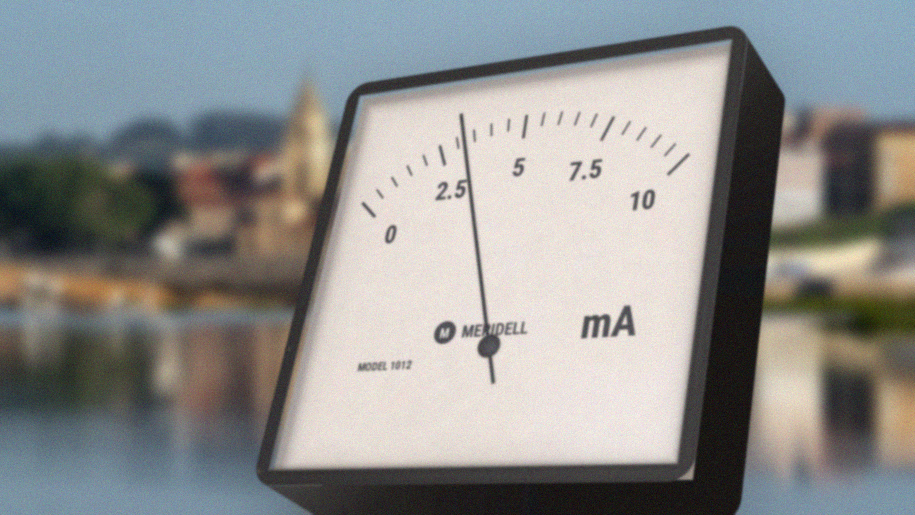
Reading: 3.25; mA
